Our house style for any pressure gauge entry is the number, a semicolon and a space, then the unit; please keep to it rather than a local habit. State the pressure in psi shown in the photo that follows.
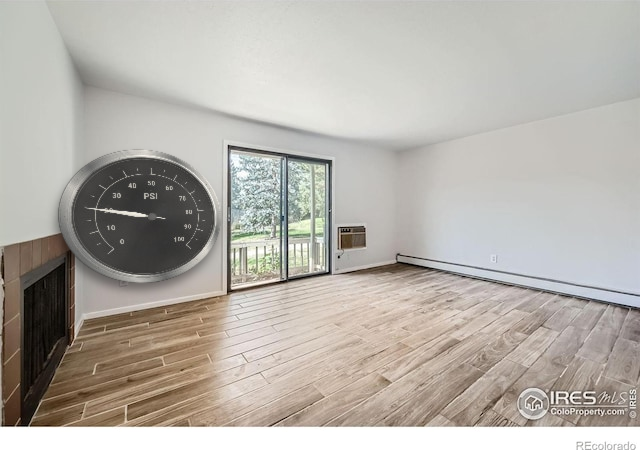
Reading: 20; psi
